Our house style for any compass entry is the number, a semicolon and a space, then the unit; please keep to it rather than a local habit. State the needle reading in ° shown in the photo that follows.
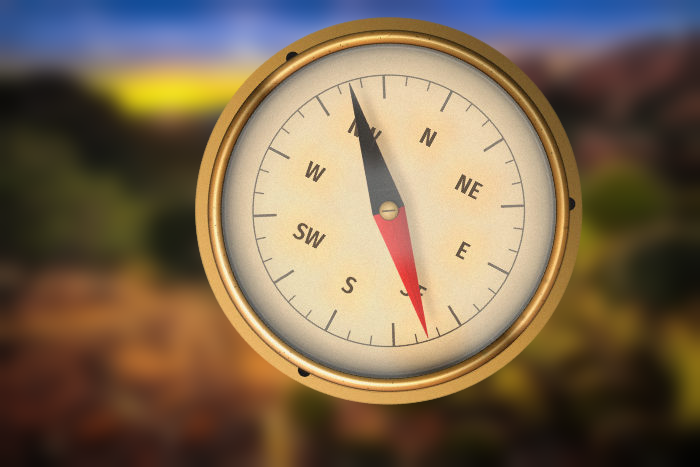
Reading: 135; °
